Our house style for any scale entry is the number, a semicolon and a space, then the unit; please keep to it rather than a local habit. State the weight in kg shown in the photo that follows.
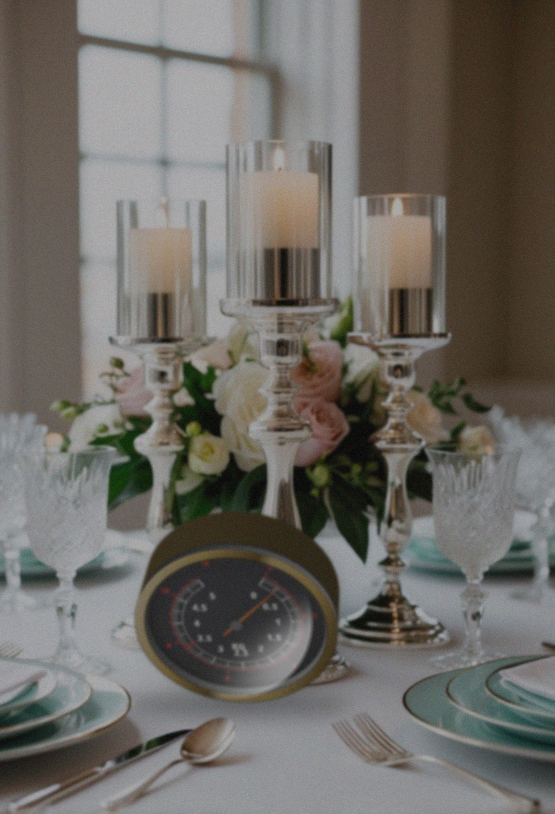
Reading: 0.25; kg
